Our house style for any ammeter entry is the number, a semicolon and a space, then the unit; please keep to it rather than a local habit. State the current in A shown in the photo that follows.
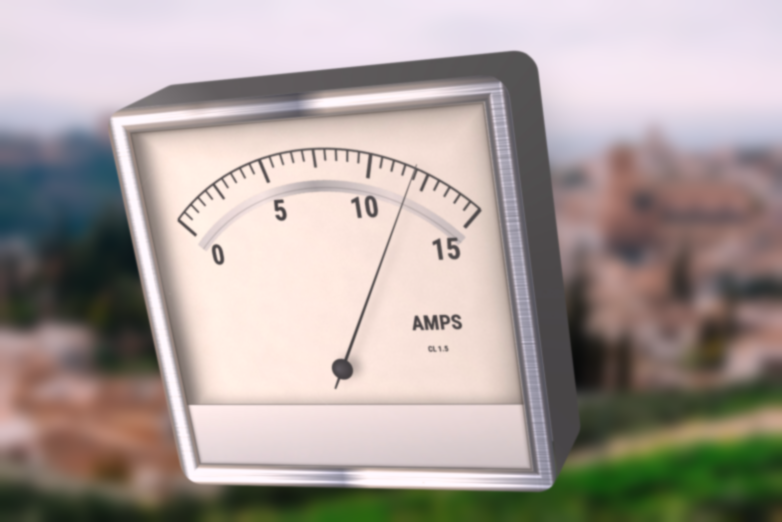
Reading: 12; A
